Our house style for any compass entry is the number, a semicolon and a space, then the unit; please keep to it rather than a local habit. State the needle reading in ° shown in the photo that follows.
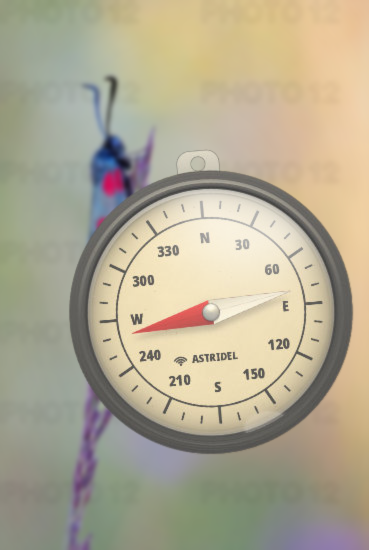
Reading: 260; °
